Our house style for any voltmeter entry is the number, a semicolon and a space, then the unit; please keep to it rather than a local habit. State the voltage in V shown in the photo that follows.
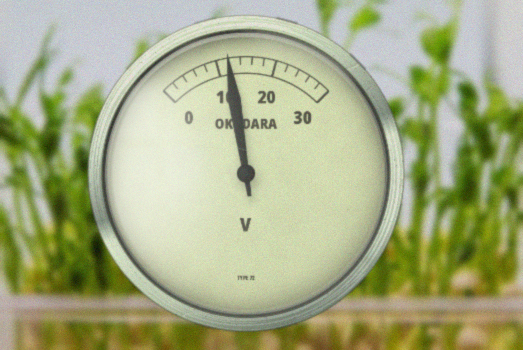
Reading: 12; V
